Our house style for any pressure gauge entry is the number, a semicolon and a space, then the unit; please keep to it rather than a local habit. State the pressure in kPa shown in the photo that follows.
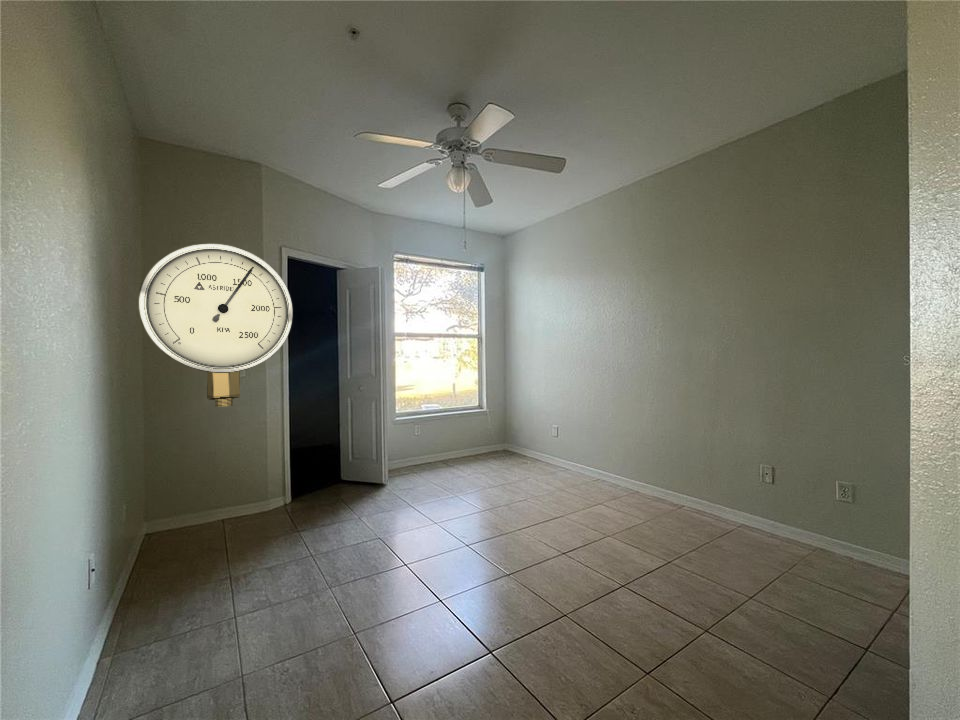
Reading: 1500; kPa
